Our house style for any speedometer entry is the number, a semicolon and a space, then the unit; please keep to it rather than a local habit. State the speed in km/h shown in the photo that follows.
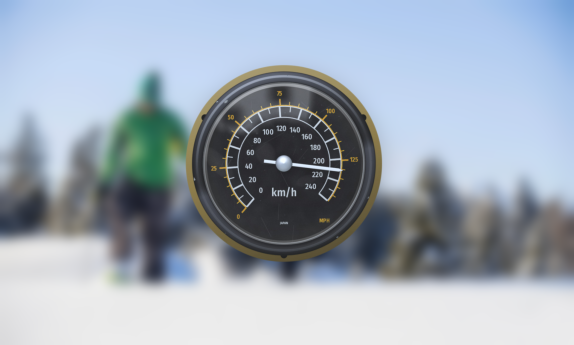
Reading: 210; km/h
